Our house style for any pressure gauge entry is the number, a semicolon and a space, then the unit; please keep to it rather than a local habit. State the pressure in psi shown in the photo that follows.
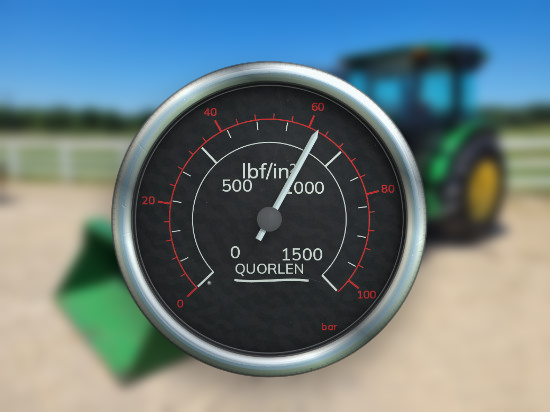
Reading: 900; psi
